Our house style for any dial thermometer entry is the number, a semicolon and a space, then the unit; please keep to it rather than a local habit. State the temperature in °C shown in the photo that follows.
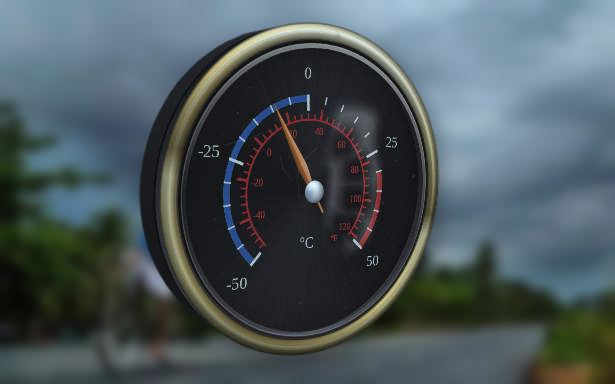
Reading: -10; °C
